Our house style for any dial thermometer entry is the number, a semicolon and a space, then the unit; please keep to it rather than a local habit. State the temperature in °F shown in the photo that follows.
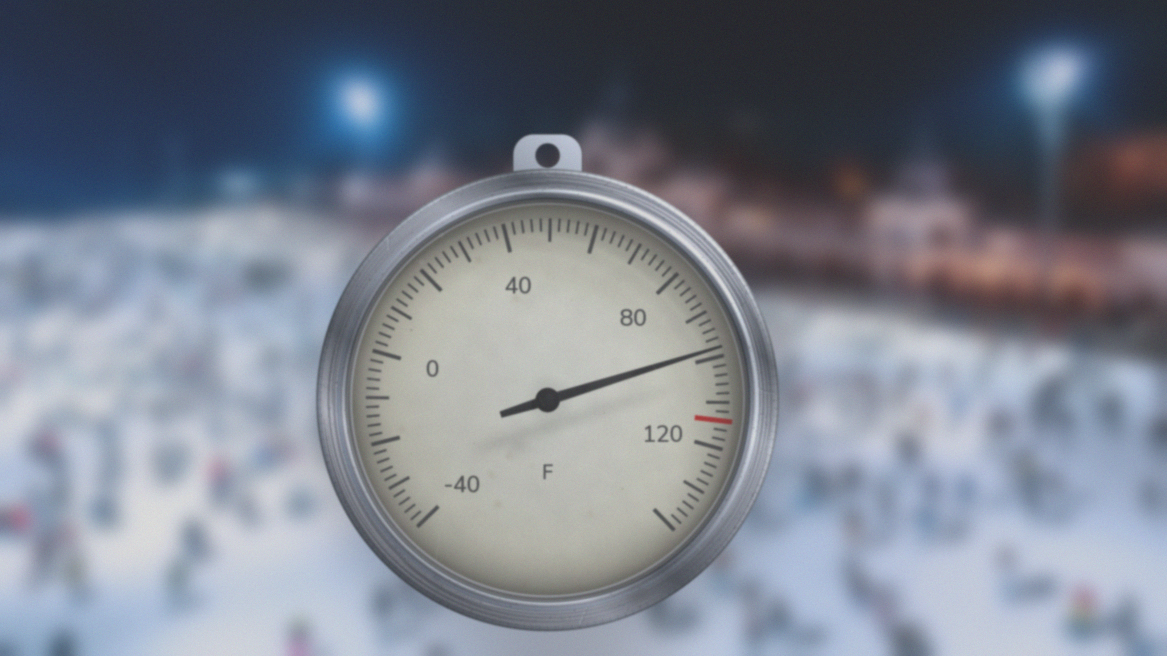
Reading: 98; °F
